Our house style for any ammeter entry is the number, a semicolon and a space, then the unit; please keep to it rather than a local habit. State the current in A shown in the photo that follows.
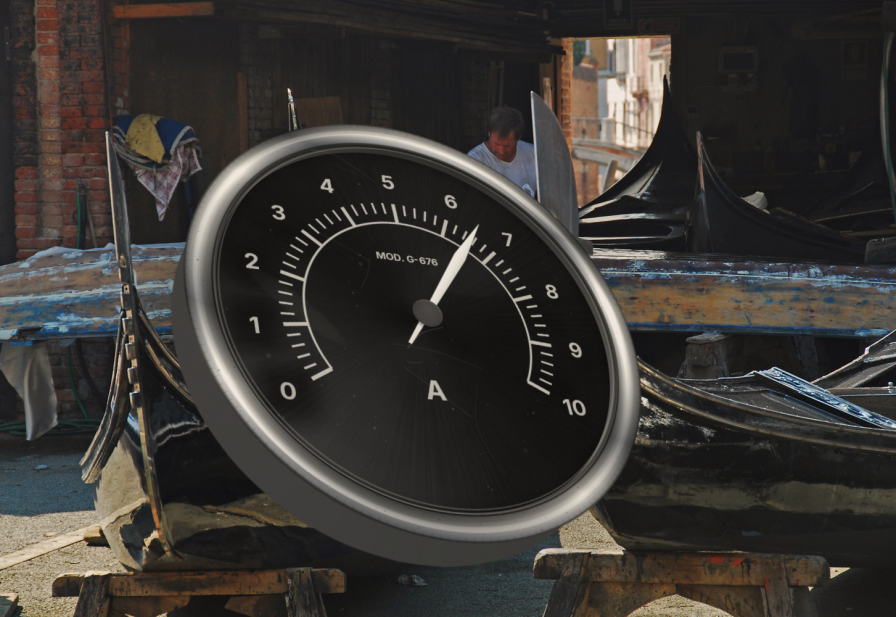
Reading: 6.5; A
